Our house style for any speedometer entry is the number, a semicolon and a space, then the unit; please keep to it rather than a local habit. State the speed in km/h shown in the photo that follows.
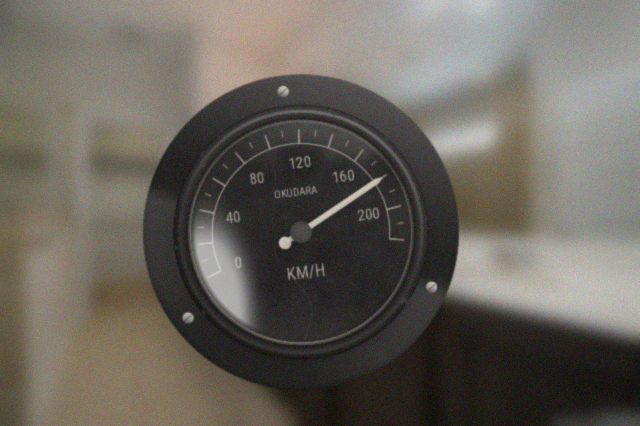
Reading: 180; km/h
